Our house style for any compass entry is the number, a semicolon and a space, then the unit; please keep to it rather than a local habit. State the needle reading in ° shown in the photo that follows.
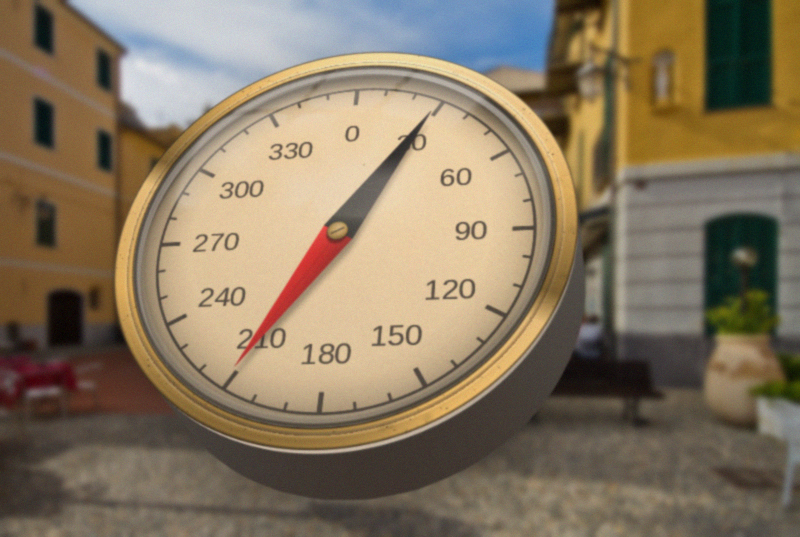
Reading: 210; °
